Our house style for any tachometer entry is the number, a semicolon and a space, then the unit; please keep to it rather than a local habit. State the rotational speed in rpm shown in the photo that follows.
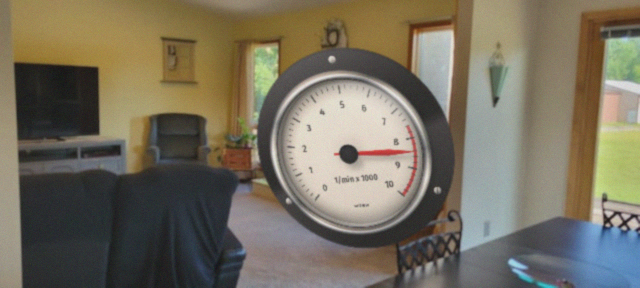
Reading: 8400; rpm
